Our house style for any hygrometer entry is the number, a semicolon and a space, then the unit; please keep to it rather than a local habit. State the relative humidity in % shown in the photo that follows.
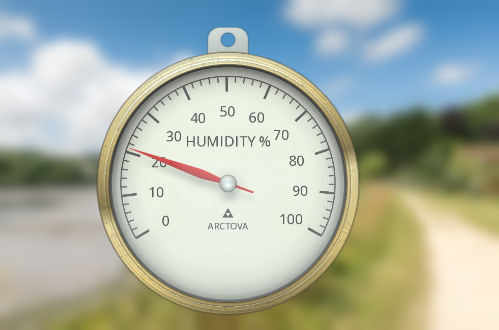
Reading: 21; %
